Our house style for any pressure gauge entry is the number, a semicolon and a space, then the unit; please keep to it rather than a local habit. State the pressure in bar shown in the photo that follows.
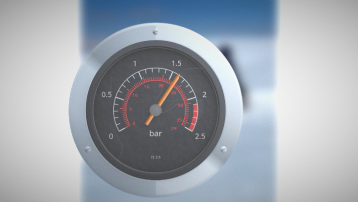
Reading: 1.6; bar
